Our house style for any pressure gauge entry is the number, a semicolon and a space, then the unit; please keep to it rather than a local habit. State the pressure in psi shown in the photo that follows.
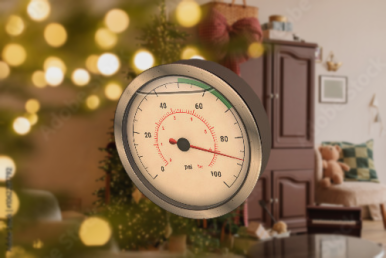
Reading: 87.5; psi
